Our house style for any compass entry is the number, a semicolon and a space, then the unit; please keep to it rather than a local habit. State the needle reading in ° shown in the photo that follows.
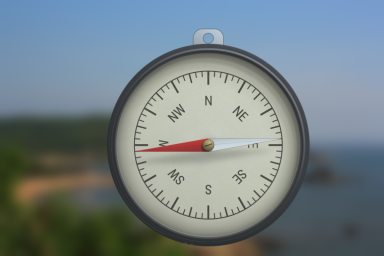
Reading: 265; °
